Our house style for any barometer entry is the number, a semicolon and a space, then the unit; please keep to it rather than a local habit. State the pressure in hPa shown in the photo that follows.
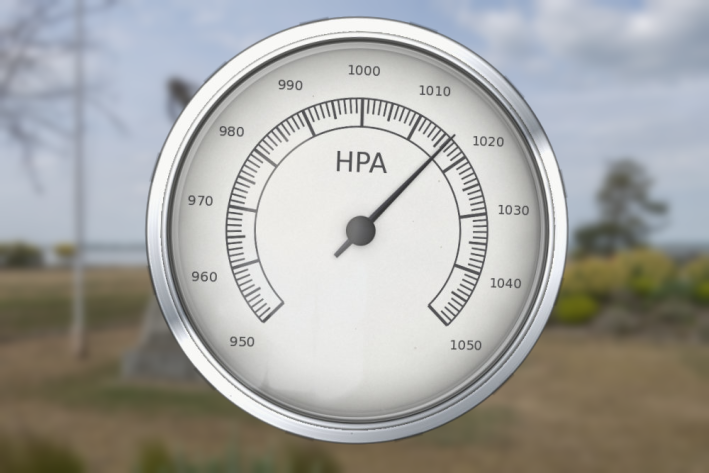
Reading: 1016; hPa
